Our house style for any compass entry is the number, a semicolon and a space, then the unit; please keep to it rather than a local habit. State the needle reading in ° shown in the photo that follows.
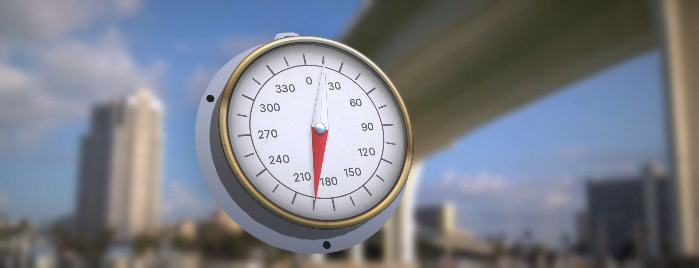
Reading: 195; °
